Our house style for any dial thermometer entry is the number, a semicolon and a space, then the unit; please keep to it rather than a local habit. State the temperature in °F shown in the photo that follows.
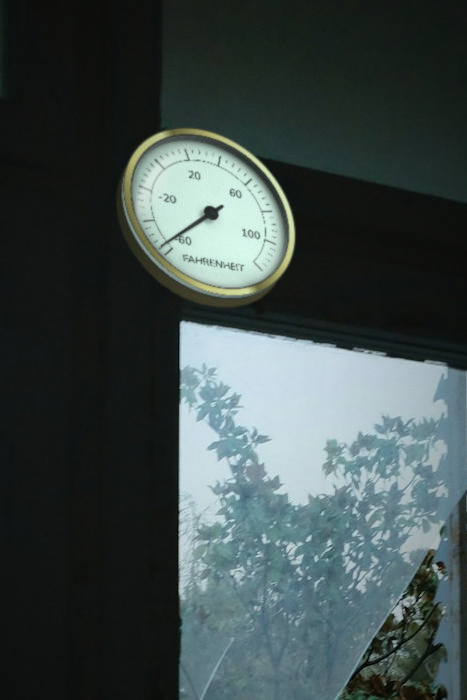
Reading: -56; °F
